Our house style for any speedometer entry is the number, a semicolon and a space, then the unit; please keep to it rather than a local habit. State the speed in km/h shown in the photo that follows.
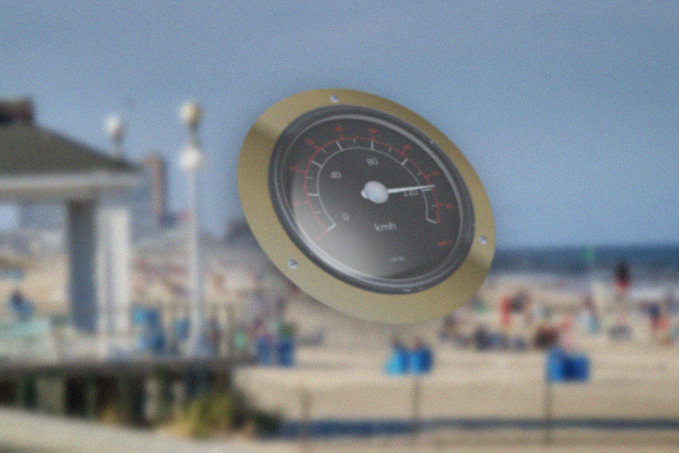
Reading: 120; km/h
